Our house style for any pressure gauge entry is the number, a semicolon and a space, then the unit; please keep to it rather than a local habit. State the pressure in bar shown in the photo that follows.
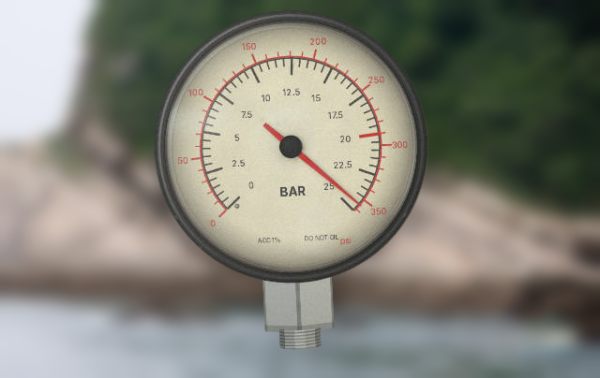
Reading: 24.5; bar
